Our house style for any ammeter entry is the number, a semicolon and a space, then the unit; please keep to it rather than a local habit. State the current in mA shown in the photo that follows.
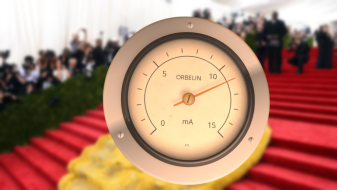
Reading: 11; mA
